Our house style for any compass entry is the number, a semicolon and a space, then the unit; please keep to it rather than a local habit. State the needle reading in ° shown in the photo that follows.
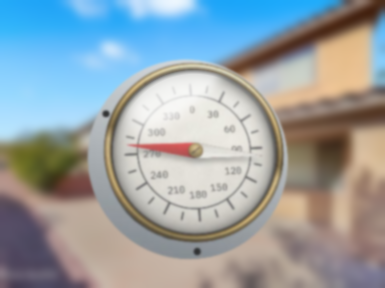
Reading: 277.5; °
